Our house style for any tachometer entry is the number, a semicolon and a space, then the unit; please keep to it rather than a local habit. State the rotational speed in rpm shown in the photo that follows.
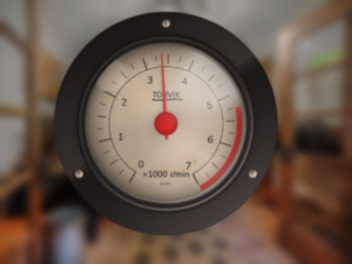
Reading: 3375; rpm
